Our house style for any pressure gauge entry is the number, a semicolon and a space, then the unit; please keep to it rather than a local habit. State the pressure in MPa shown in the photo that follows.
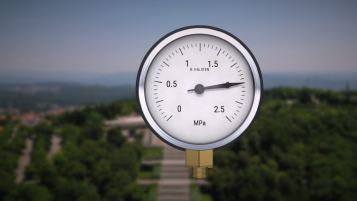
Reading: 2; MPa
